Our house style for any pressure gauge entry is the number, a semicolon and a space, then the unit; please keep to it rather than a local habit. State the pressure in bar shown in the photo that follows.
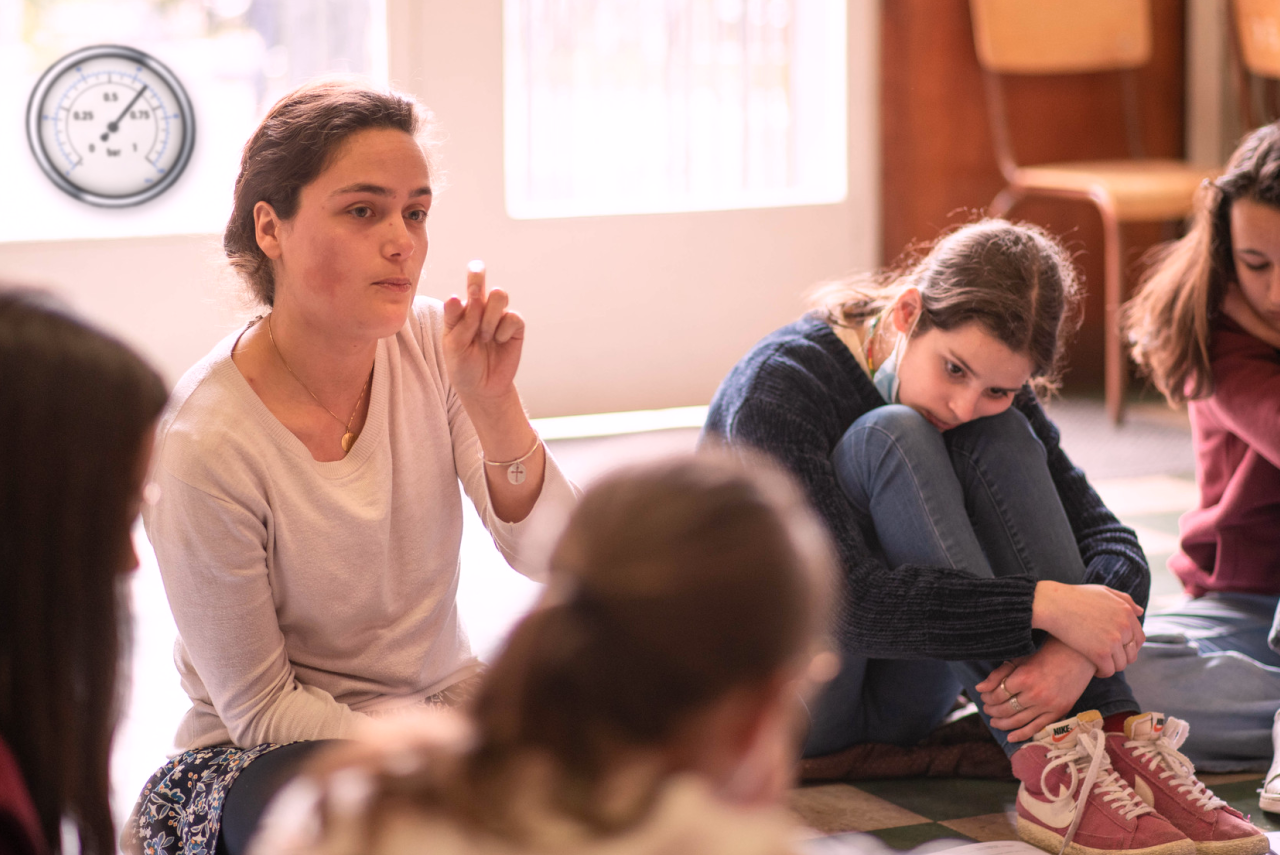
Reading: 0.65; bar
